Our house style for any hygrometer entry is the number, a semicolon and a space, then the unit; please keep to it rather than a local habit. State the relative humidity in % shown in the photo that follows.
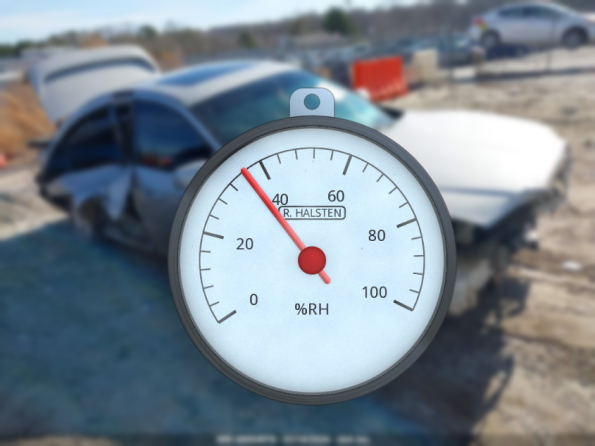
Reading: 36; %
